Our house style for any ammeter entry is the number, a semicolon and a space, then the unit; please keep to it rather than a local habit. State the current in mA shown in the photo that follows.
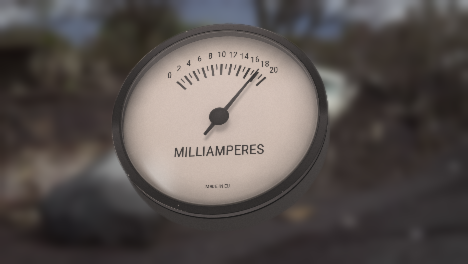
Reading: 18; mA
